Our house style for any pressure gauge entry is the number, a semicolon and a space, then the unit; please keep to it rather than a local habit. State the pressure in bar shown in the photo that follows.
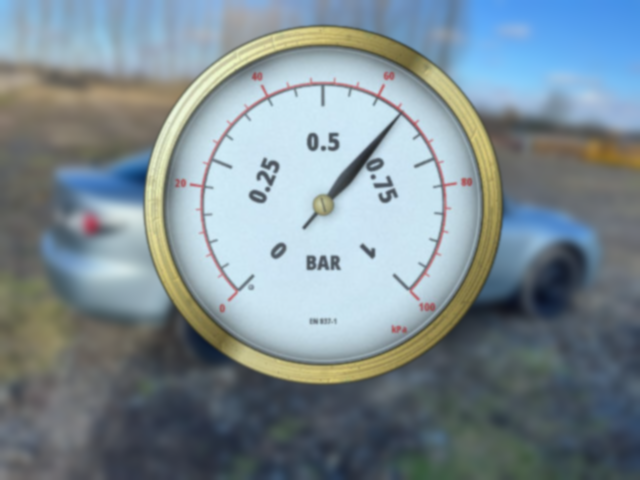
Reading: 0.65; bar
